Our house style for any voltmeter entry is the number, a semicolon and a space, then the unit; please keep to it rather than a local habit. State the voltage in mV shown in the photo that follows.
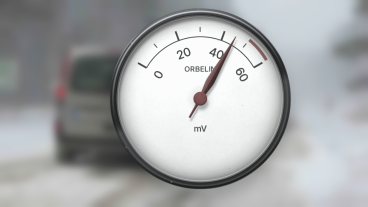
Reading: 45; mV
